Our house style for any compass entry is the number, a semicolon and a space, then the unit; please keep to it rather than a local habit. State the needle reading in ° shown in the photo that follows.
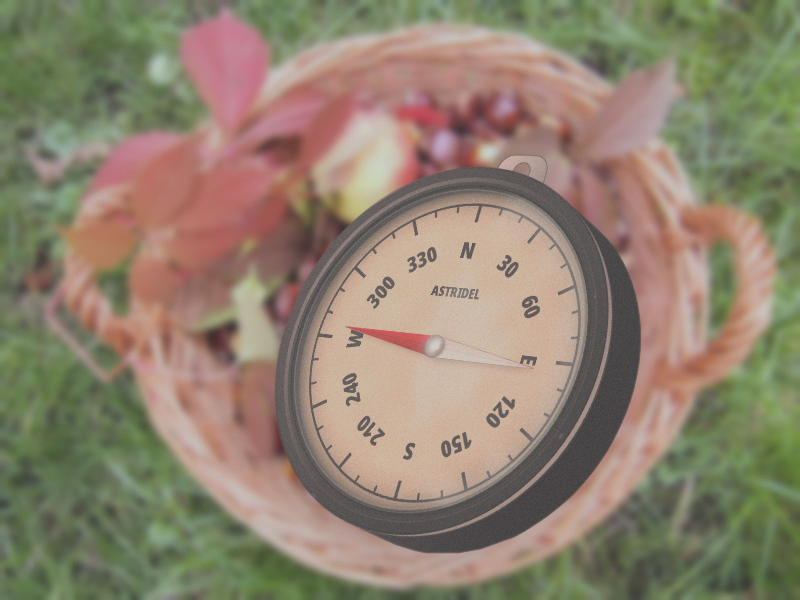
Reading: 275; °
